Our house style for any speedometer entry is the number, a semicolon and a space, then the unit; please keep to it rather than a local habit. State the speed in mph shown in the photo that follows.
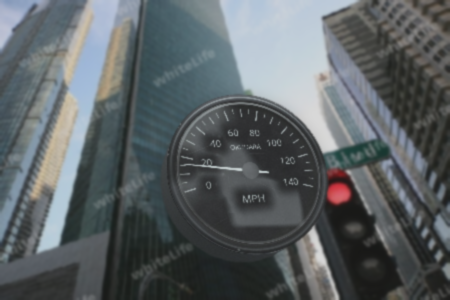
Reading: 15; mph
